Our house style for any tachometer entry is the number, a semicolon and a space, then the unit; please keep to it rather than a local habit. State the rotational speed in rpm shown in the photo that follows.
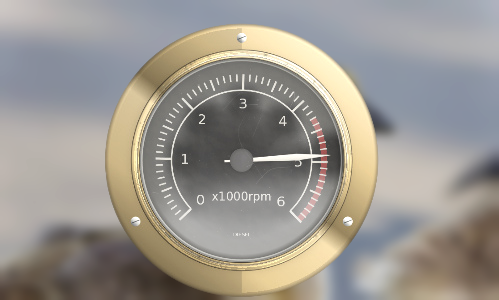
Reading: 4900; rpm
